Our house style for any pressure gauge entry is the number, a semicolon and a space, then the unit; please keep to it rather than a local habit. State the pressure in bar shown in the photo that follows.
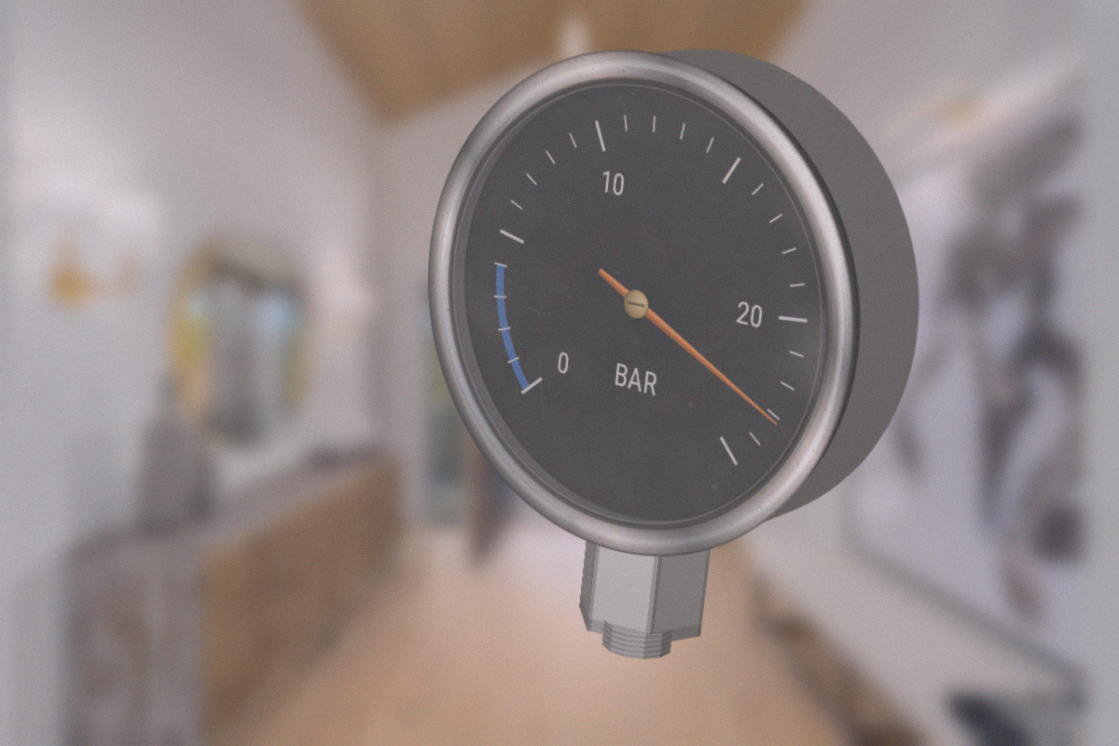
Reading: 23; bar
